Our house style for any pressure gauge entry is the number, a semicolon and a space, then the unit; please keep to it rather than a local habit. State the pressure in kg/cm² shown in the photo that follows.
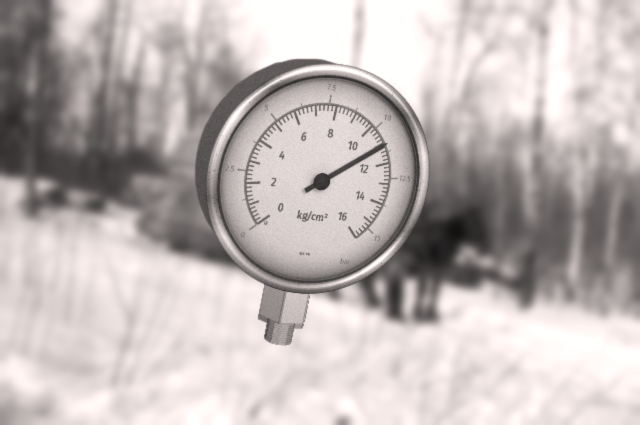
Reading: 11; kg/cm²
